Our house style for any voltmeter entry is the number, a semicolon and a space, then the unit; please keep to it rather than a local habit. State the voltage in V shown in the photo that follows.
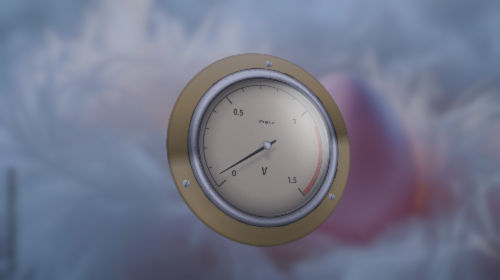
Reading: 0.05; V
